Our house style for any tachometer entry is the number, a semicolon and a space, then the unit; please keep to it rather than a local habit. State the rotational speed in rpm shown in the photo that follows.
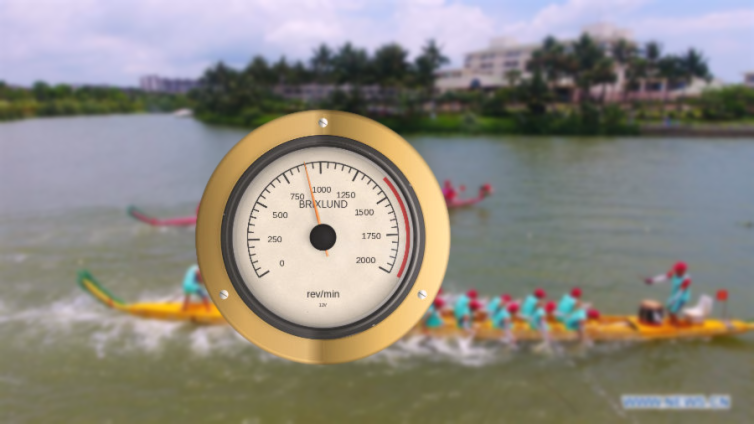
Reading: 900; rpm
